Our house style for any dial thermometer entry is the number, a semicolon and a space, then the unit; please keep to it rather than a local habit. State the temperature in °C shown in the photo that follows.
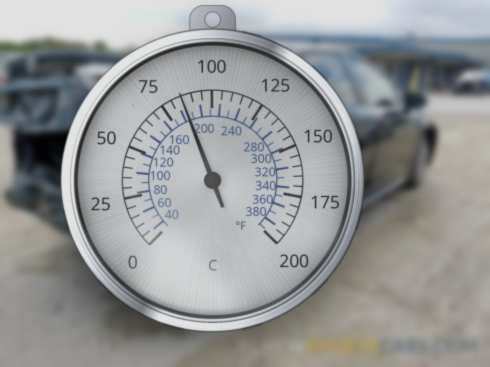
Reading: 85; °C
